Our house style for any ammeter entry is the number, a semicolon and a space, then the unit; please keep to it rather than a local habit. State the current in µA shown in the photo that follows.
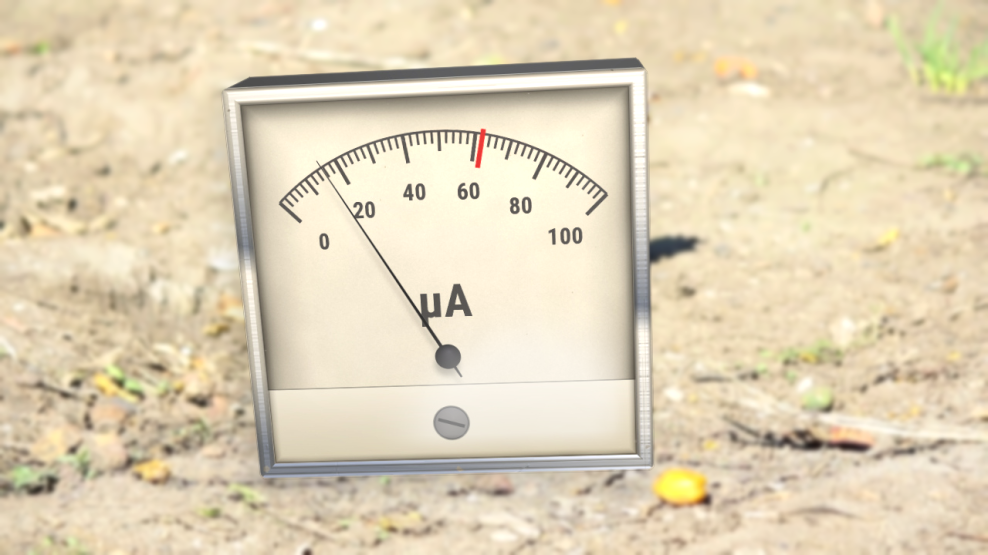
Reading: 16; µA
